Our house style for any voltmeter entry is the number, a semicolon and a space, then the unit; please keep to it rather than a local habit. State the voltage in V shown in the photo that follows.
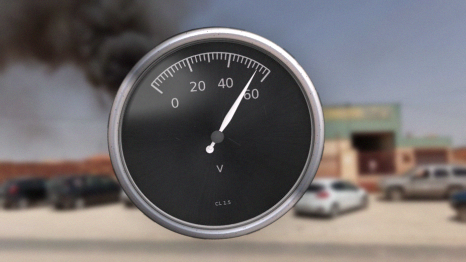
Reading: 54; V
